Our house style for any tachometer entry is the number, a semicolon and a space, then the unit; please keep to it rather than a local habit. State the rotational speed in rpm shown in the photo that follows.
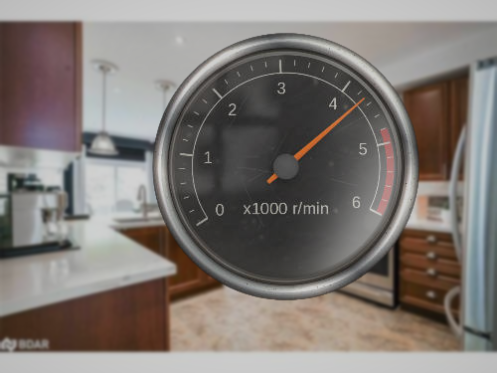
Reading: 4300; rpm
